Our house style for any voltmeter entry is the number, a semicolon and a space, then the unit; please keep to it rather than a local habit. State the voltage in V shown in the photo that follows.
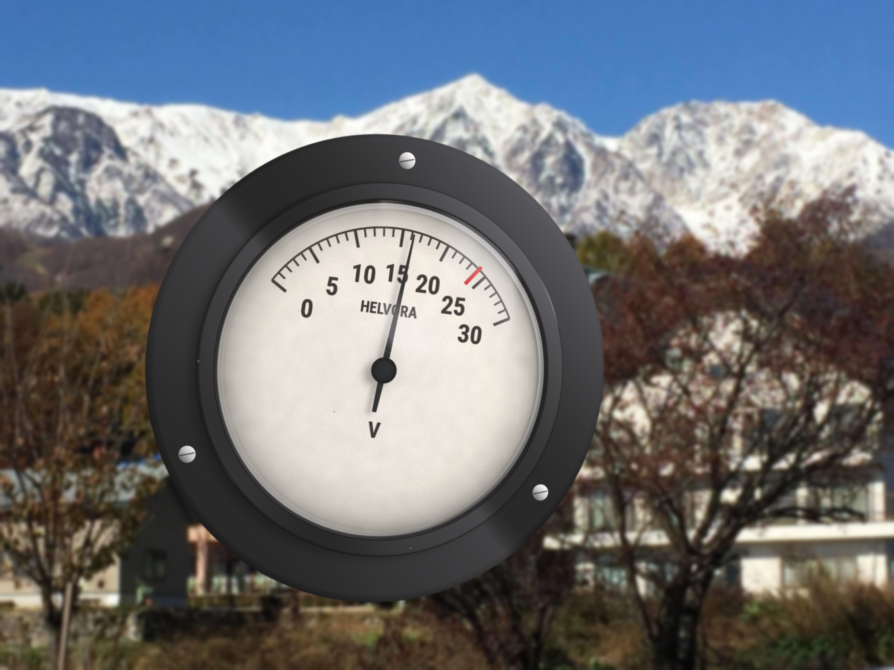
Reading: 16; V
